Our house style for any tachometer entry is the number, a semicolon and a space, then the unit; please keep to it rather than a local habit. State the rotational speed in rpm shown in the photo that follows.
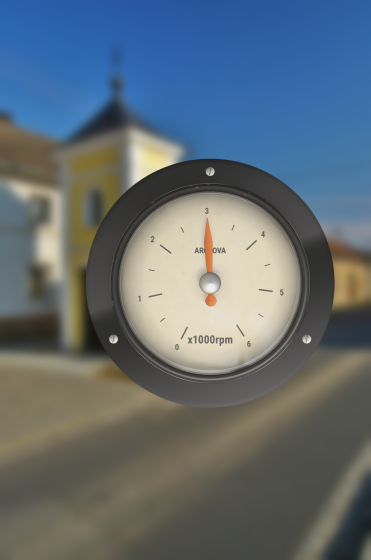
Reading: 3000; rpm
